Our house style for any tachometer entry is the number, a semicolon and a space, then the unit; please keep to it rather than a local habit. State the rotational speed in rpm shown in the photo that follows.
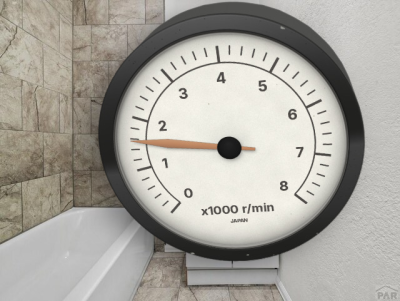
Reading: 1600; rpm
